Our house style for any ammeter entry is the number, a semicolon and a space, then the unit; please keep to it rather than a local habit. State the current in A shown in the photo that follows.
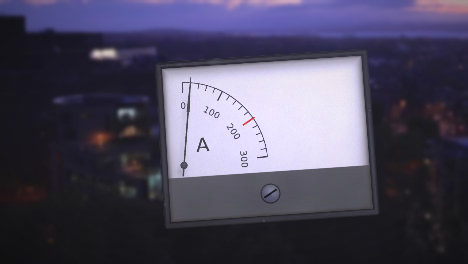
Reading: 20; A
